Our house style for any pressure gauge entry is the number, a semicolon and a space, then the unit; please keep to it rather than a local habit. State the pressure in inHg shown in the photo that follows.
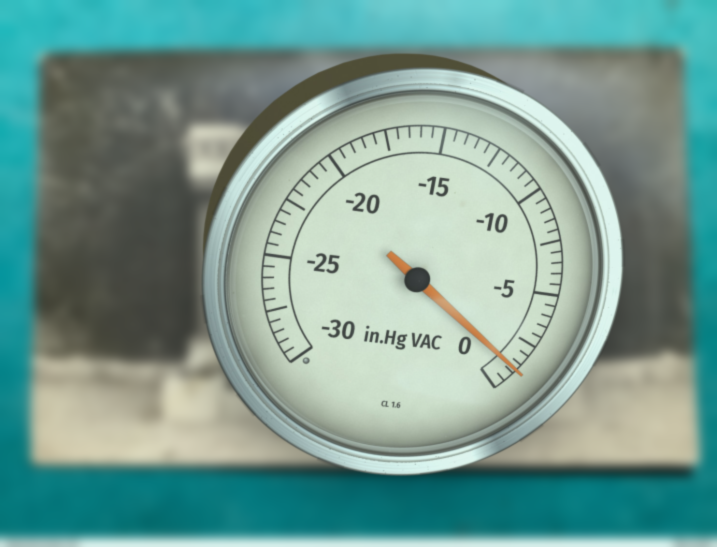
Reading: -1.25; inHg
